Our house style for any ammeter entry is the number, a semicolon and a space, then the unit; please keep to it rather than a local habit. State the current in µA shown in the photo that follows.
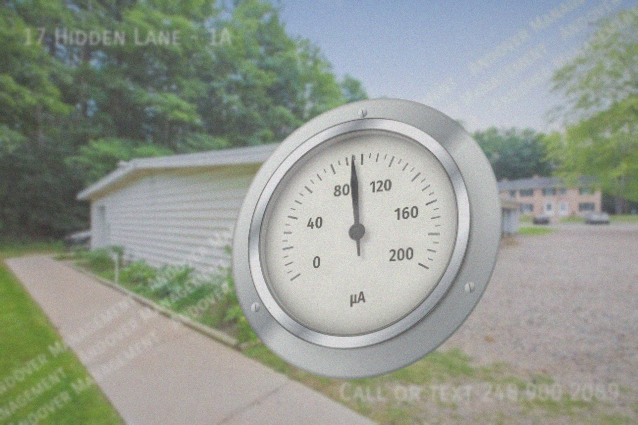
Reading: 95; µA
